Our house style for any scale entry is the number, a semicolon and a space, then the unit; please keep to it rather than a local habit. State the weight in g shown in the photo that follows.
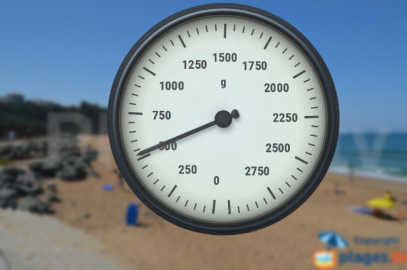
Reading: 525; g
